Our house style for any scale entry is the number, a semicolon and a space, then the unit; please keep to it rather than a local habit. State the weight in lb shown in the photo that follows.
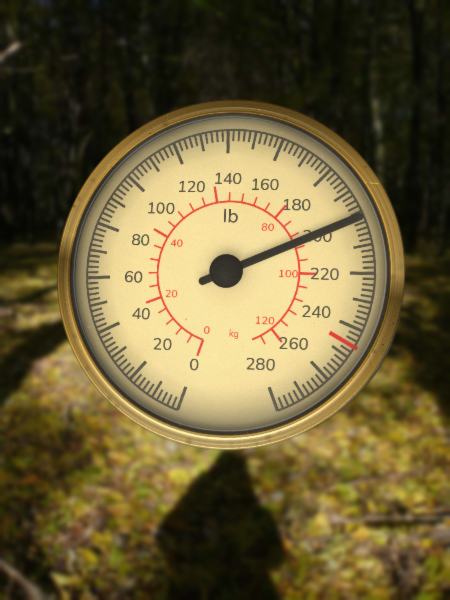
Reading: 200; lb
